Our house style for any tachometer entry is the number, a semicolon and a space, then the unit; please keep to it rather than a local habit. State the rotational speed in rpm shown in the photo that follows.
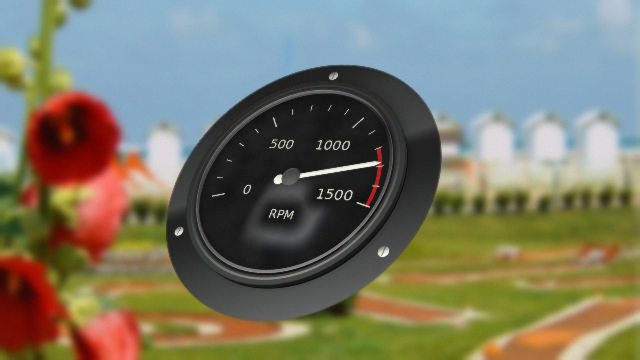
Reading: 1300; rpm
